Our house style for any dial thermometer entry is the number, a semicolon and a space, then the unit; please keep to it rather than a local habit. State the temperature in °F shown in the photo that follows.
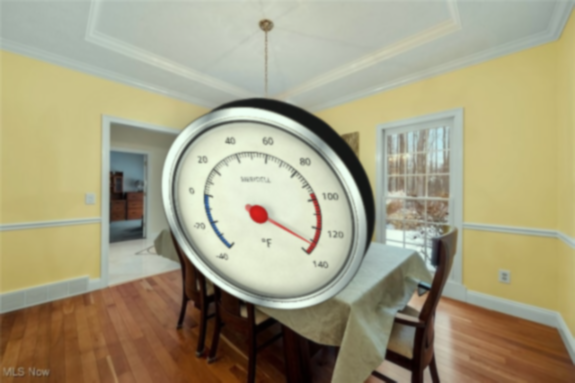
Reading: 130; °F
